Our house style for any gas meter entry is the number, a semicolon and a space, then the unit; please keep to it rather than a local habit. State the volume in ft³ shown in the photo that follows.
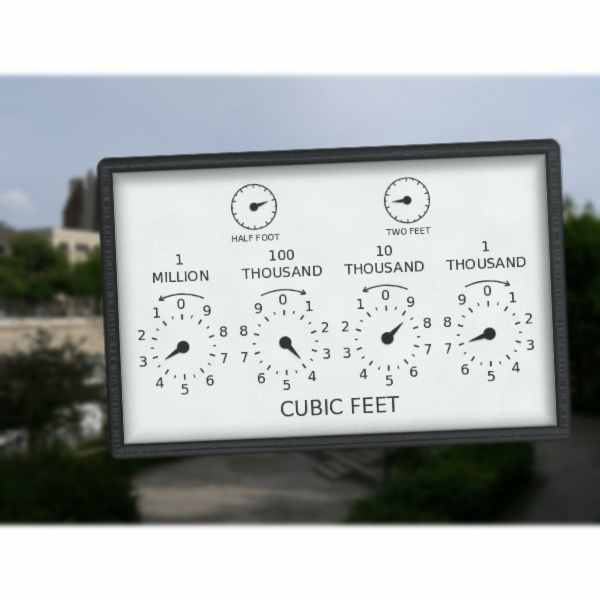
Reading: 338700; ft³
